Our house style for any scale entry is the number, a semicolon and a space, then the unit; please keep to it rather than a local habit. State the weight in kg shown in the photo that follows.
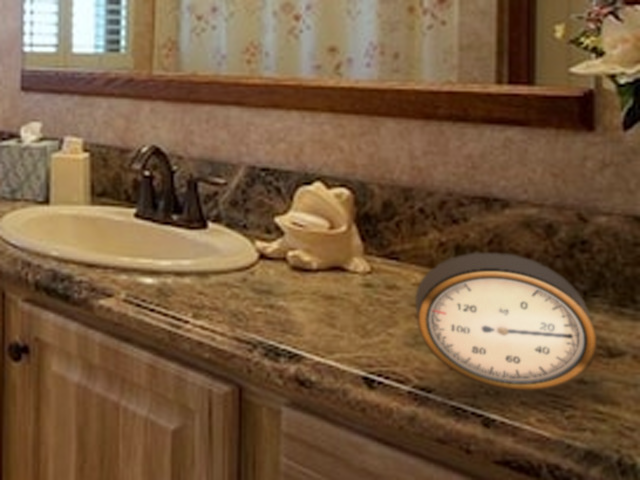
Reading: 25; kg
